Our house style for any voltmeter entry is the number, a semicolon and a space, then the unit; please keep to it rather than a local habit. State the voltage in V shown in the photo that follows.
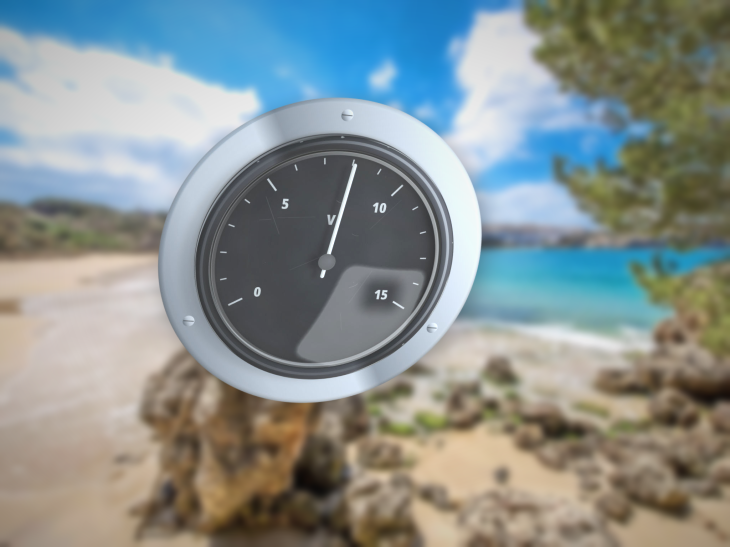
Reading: 8; V
